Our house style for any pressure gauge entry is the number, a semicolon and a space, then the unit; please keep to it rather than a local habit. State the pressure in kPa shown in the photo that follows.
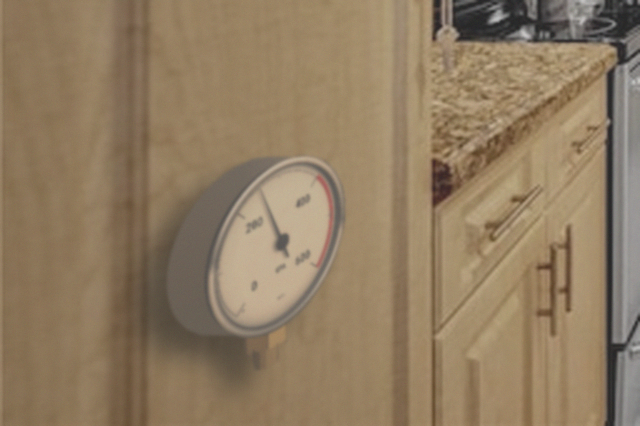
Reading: 250; kPa
